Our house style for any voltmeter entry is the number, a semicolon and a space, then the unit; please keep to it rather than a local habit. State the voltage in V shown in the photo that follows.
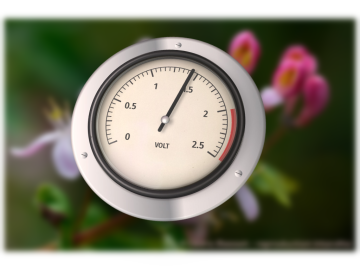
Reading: 1.45; V
